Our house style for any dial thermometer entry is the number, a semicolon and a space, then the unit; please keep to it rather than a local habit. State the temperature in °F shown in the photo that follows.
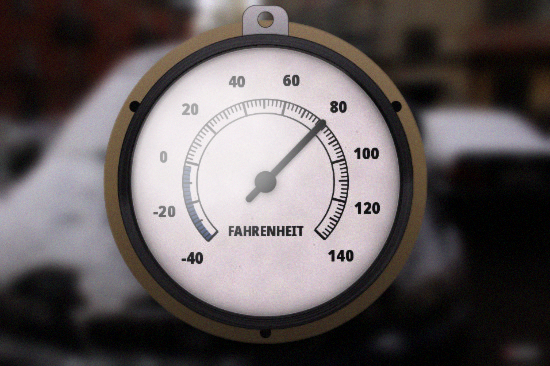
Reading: 80; °F
